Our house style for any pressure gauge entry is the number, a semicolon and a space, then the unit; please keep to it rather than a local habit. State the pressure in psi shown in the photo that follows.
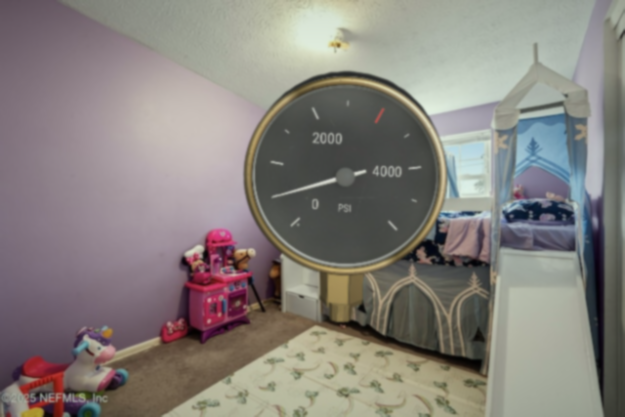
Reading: 500; psi
